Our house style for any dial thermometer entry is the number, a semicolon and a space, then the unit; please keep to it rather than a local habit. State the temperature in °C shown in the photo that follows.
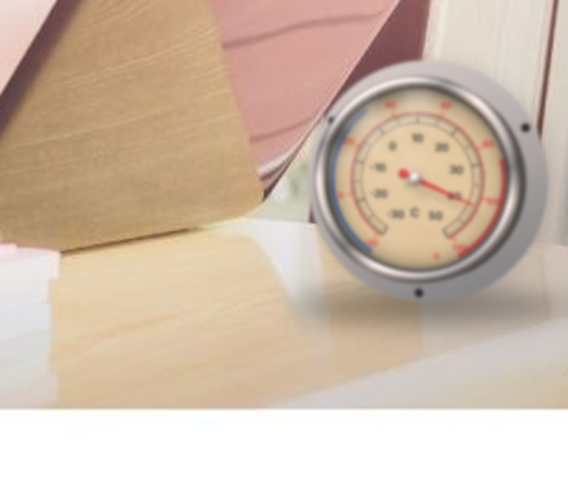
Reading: 40; °C
